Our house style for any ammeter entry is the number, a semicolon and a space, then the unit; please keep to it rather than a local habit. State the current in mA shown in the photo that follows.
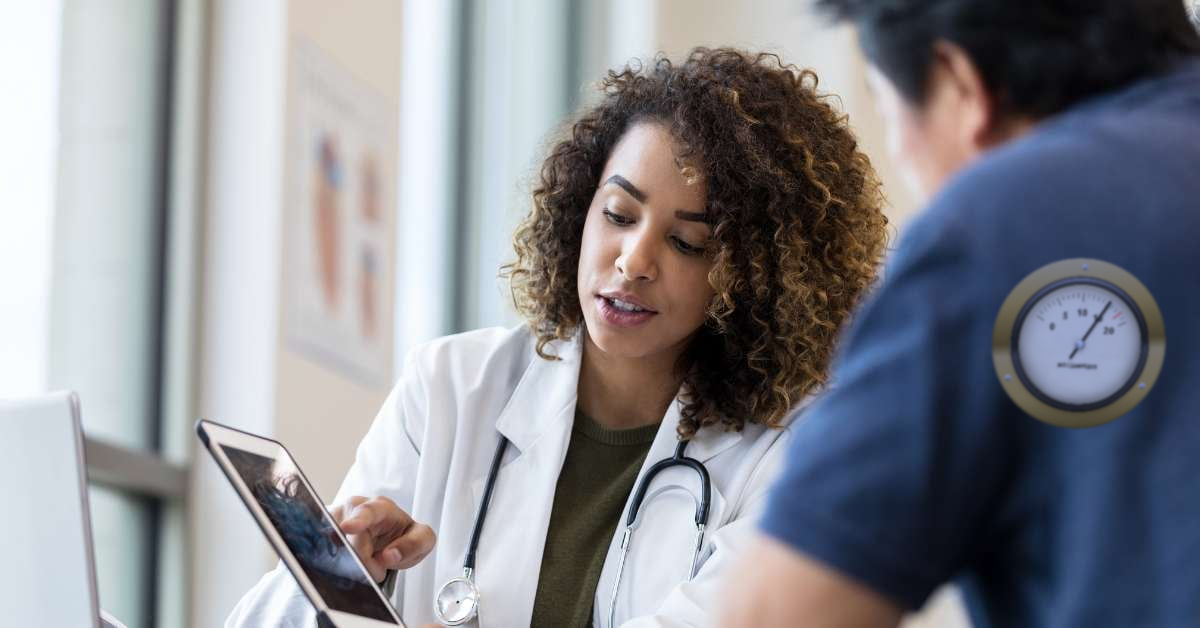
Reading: 15; mA
